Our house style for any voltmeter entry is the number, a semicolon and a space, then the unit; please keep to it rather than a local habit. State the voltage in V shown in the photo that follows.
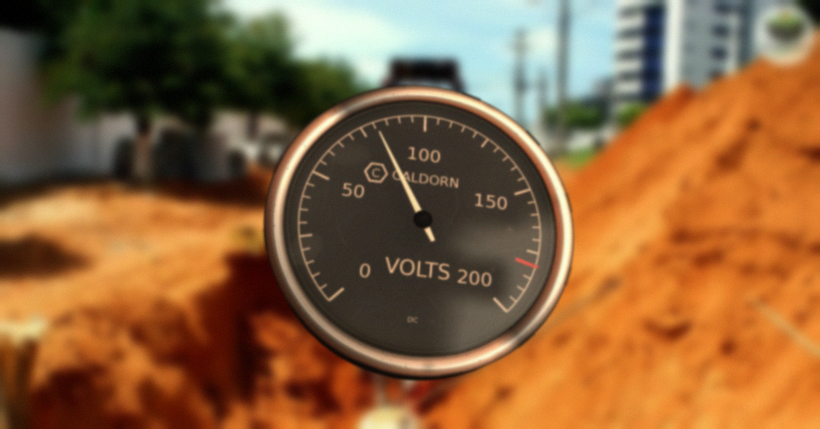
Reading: 80; V
